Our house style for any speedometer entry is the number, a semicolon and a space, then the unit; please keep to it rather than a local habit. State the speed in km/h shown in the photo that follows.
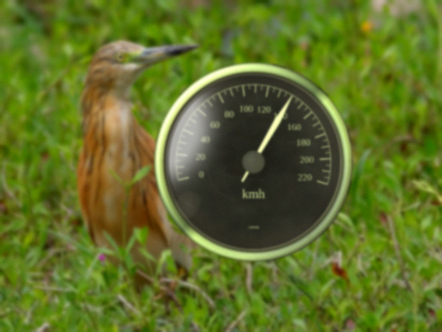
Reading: 140; km/h
